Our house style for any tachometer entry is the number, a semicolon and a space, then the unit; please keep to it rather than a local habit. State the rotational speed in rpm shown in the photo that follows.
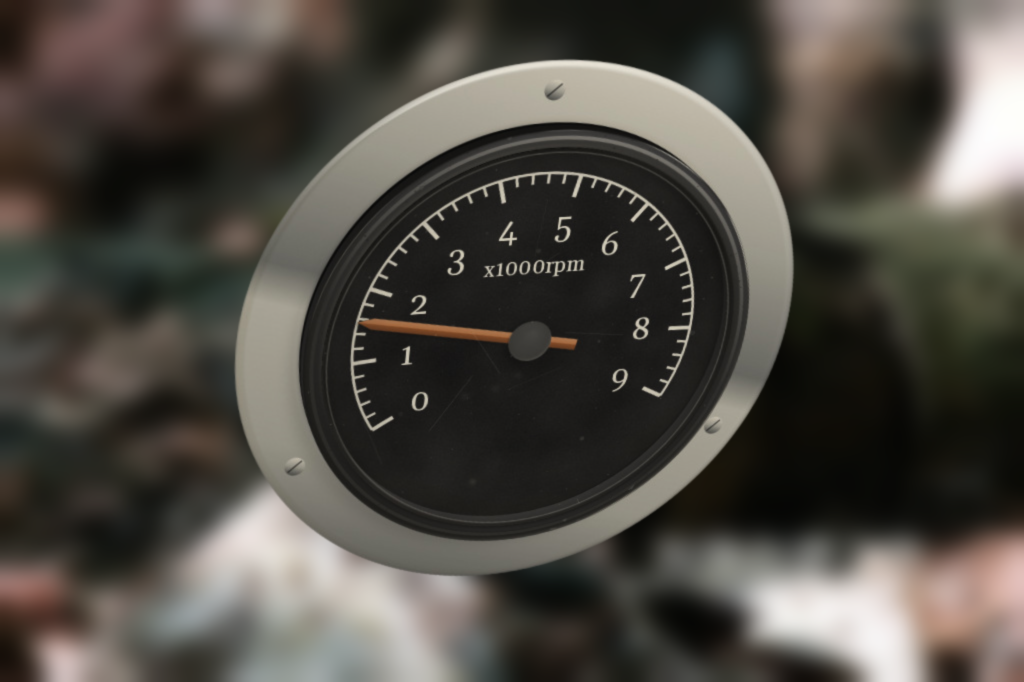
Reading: 1600; rpm
